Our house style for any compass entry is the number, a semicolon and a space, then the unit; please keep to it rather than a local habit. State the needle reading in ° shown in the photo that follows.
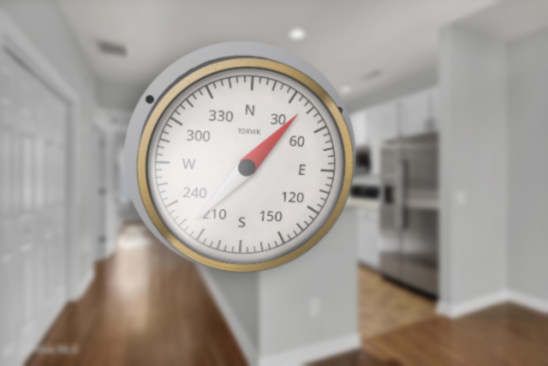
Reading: 40; °
